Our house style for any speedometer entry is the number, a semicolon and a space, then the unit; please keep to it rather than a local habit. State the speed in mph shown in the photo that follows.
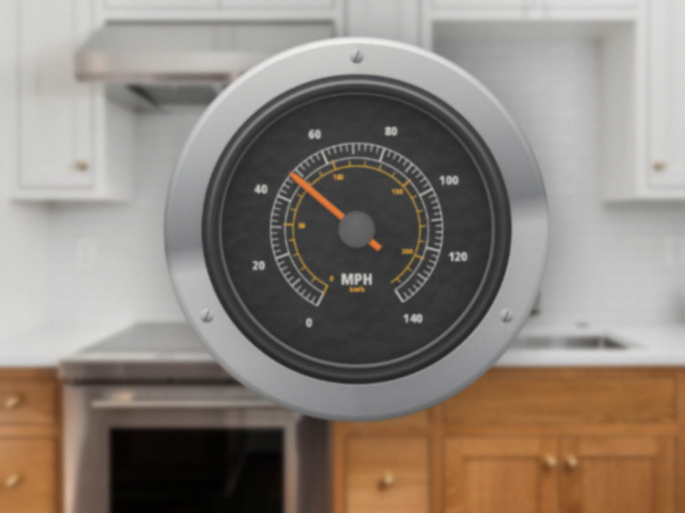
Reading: 48; mph
